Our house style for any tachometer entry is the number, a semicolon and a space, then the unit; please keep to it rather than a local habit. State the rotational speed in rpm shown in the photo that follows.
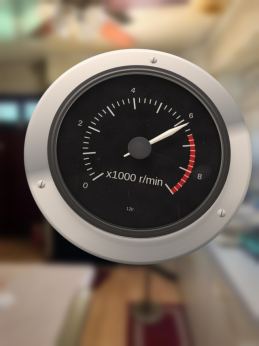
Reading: 6200; rpm
